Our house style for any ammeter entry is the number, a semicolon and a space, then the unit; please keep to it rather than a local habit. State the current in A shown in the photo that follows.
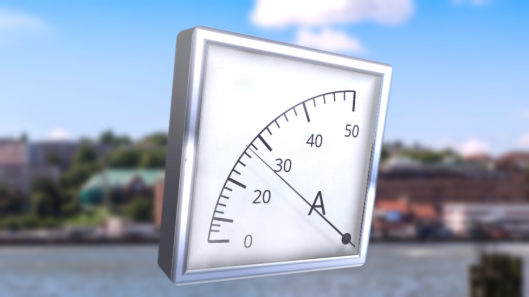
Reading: 27; A
